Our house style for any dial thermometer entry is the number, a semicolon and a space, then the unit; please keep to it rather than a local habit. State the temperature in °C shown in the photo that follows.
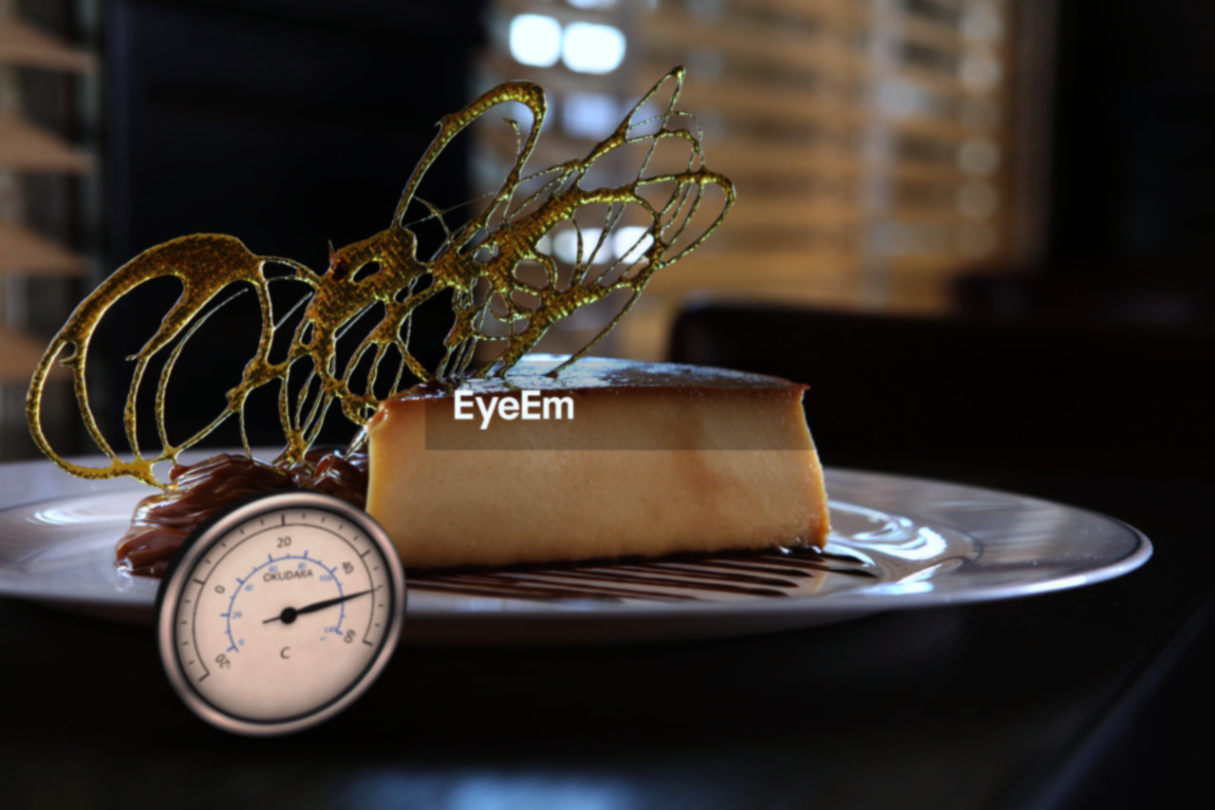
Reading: 48; °C
